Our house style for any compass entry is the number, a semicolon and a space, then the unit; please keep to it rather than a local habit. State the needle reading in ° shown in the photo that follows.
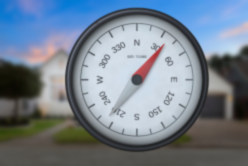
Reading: 37.5; °
